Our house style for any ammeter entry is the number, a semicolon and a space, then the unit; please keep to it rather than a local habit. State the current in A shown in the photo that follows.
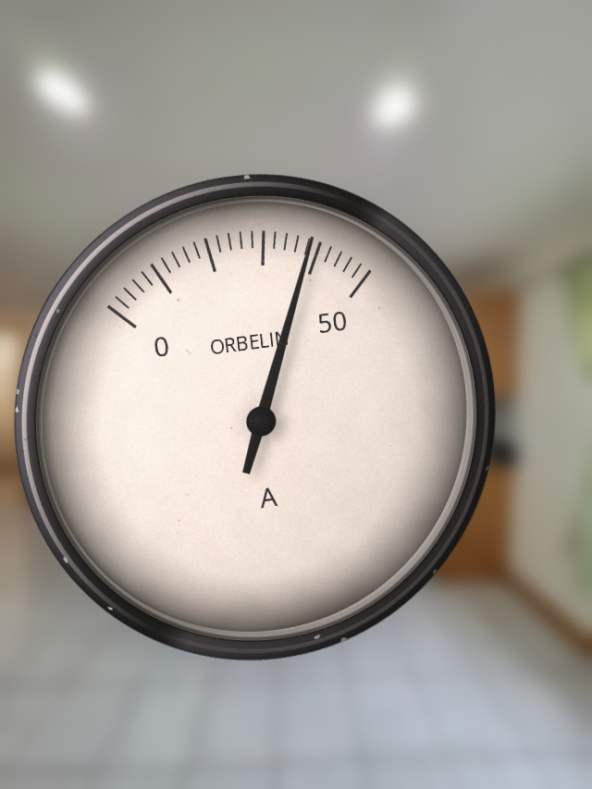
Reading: 38; A
